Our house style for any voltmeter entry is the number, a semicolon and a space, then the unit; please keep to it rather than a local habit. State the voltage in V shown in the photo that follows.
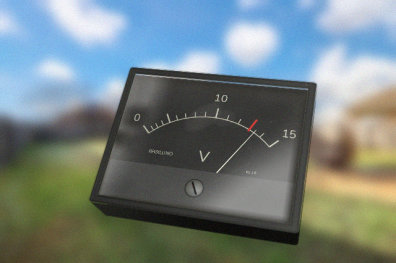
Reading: 13.5; V
